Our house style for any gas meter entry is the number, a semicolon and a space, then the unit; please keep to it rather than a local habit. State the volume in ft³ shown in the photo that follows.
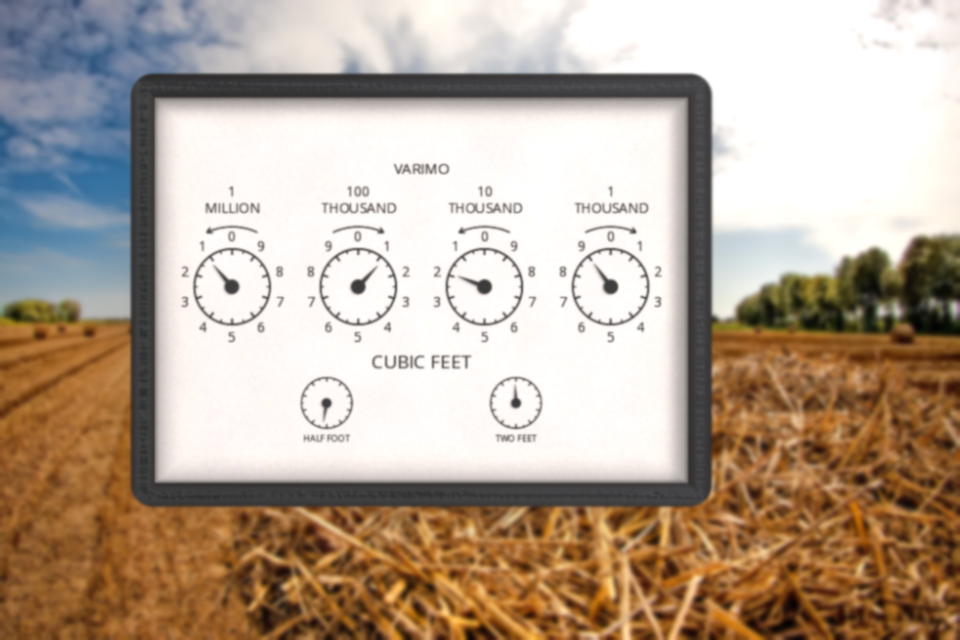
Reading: 111900; ft³
